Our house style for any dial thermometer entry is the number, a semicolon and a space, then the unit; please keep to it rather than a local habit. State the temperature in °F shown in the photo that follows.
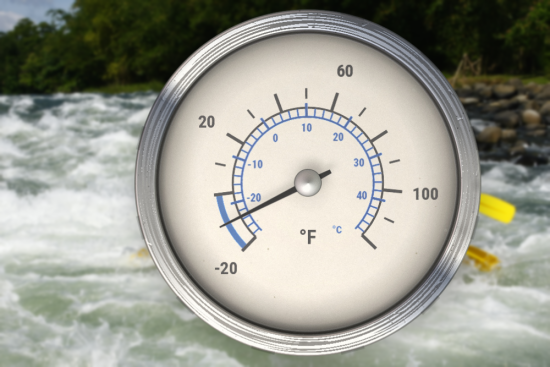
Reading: -10; °F
